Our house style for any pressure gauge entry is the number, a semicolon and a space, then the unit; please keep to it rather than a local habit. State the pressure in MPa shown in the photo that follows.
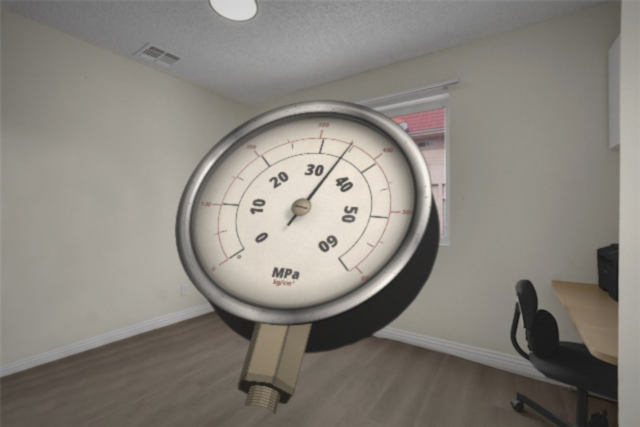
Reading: 35; MPa
